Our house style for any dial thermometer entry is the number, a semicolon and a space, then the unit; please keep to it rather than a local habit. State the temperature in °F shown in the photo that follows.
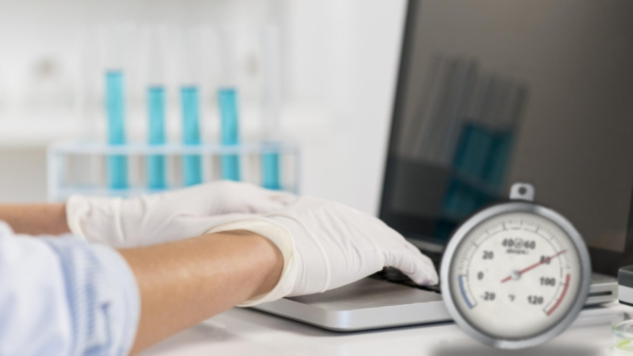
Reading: 80; °F
